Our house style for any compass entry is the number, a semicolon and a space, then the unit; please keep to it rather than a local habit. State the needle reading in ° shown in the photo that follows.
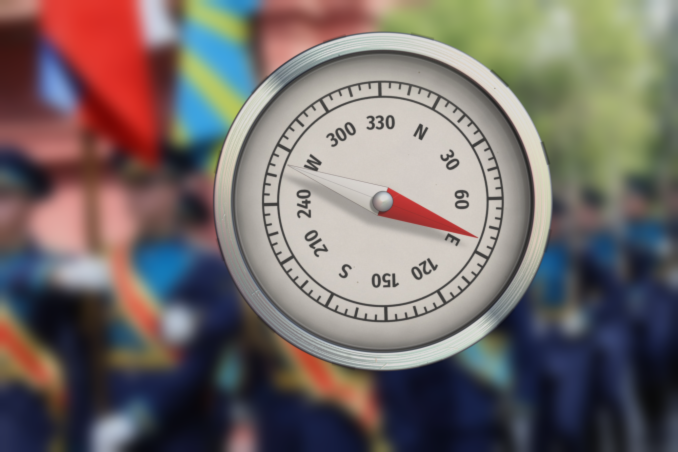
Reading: 82.5; °
